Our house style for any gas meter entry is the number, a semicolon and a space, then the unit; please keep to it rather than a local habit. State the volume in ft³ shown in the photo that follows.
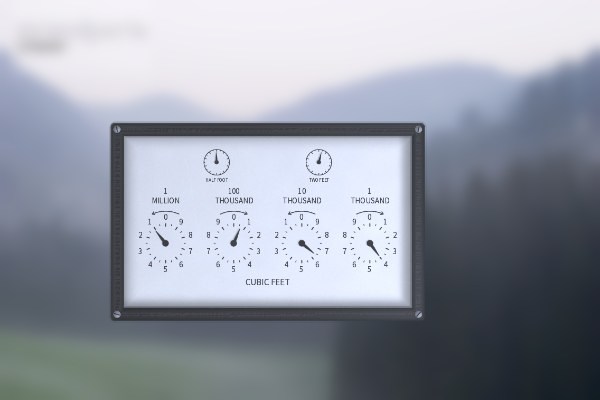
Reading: 106400; ft³
